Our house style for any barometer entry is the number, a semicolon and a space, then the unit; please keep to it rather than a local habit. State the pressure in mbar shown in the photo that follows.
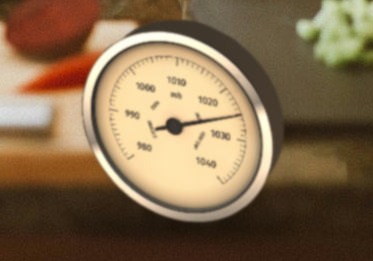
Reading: 1025; mbar
